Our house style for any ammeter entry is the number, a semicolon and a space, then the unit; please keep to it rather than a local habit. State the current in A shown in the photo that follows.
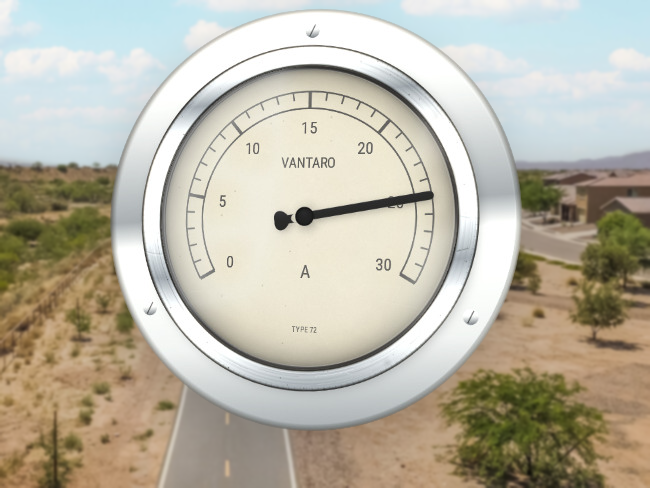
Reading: 25; A
